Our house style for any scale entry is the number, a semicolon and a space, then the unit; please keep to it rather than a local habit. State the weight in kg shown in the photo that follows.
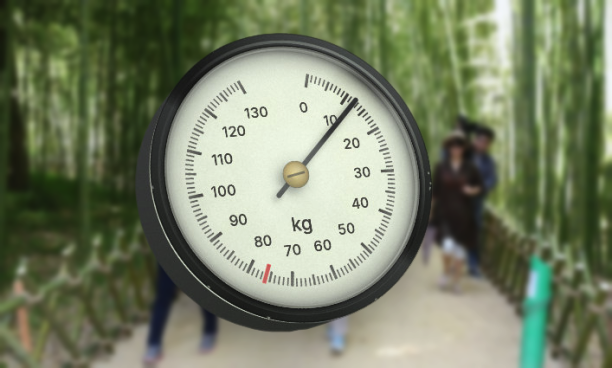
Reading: 12; kg
